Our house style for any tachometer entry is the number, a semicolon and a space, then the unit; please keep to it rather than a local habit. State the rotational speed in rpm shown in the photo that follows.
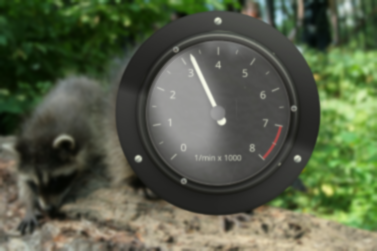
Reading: 3250; rpm
